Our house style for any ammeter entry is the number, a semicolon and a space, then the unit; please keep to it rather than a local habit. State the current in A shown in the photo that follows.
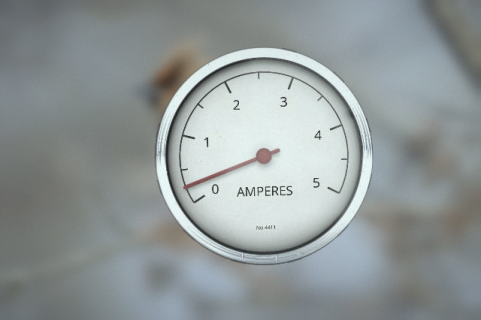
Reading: 0.25; A
